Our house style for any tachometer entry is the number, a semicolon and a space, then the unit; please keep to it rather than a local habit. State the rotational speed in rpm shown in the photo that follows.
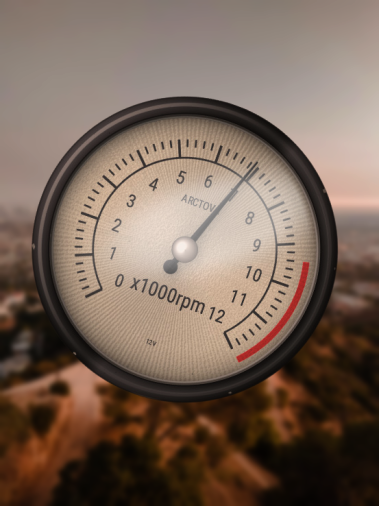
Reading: 6900; rpm
